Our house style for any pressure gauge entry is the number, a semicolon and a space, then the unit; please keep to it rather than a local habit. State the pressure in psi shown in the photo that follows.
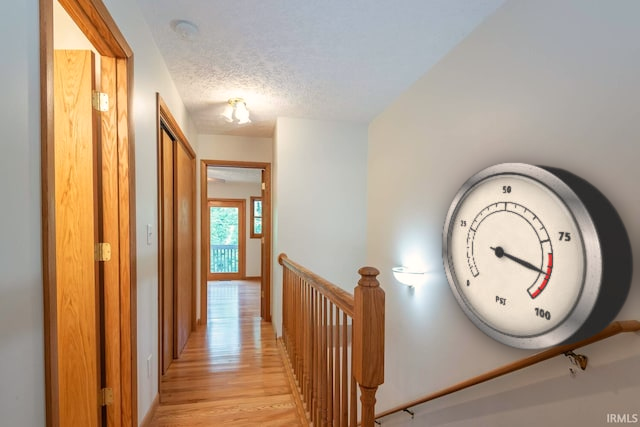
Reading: 87.5; psi
